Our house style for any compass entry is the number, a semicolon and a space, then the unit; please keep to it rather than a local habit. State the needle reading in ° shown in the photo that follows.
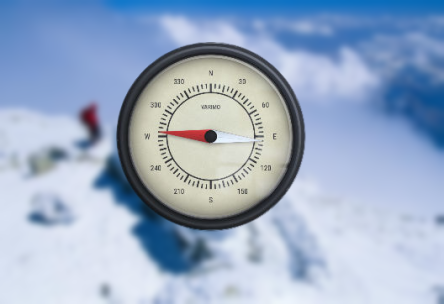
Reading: 275; °
